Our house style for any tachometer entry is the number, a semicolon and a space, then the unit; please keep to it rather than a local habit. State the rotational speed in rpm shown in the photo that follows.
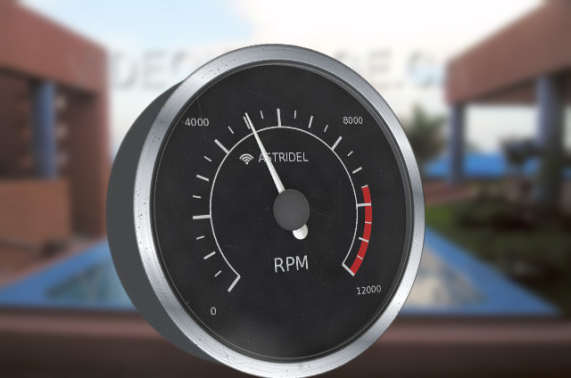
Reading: 5000; rpm
